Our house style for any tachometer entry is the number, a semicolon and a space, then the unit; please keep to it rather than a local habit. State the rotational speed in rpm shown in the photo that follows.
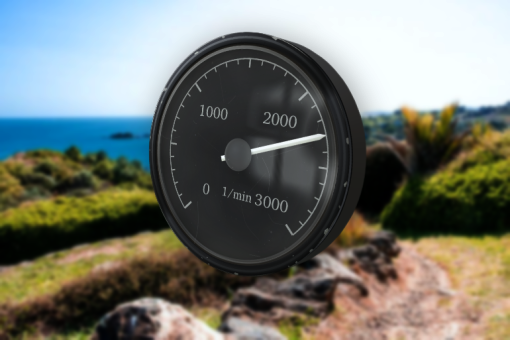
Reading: 2300; rpm
